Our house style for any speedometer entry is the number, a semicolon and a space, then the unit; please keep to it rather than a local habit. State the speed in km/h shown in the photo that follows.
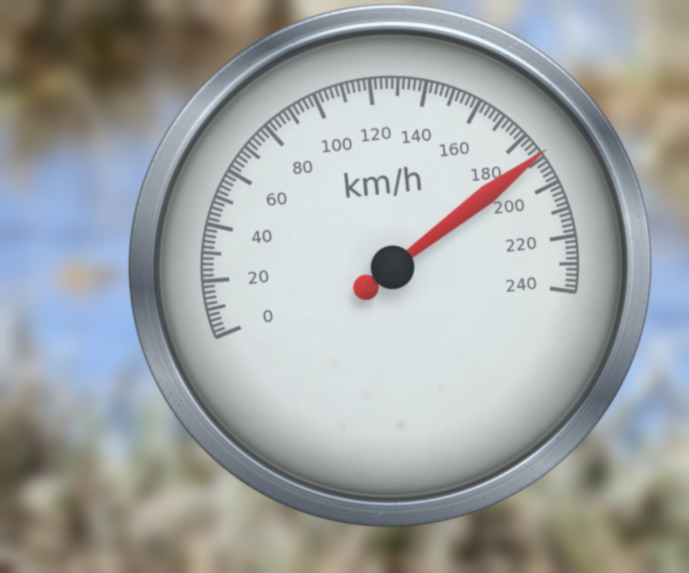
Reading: 188; km/h
